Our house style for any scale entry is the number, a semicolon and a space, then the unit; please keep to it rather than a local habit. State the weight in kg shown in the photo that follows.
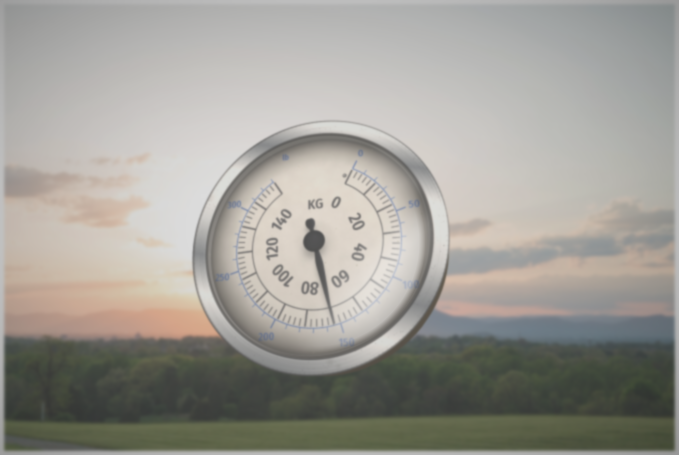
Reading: 70; kg
